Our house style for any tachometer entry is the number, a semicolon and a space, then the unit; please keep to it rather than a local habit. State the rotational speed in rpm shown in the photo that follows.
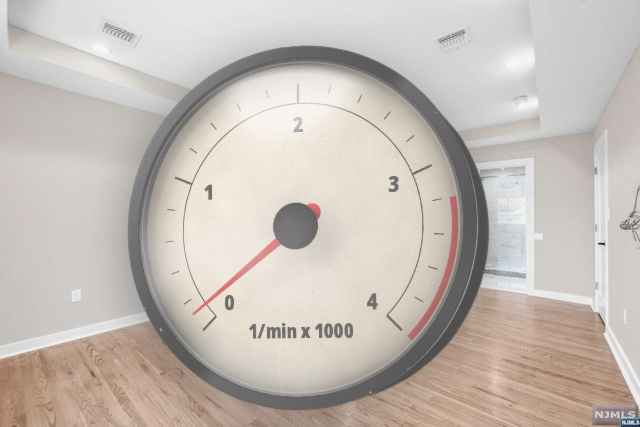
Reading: 100; rpm
